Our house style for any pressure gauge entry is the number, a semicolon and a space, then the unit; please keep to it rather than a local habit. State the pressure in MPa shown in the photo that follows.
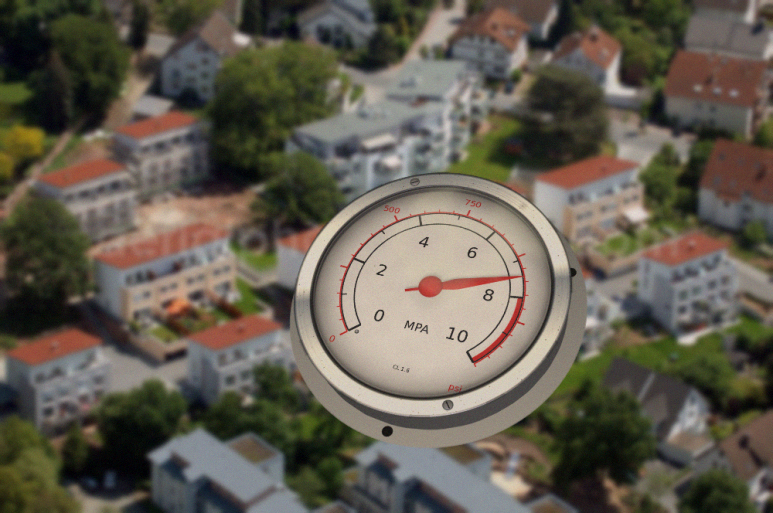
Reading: 7.5; MPa
